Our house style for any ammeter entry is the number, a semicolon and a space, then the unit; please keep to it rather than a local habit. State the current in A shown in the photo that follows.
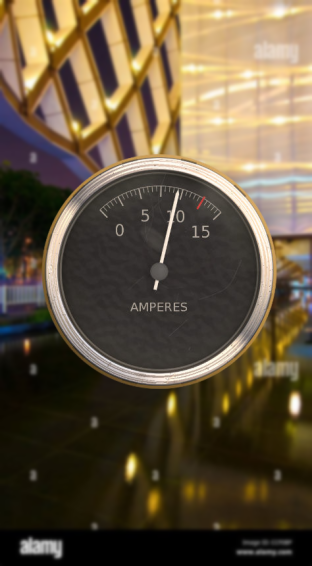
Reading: 9.5; A
